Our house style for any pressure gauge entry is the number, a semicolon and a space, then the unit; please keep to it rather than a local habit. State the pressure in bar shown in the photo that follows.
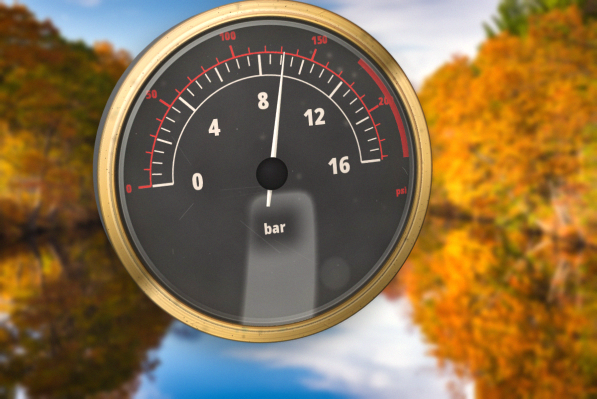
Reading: 9; bar
